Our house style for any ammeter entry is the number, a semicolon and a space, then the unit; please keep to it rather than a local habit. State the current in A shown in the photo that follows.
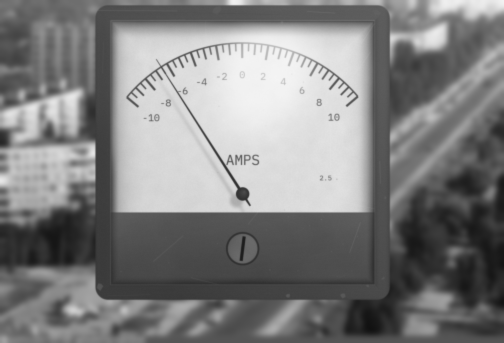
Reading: -6.5; A
